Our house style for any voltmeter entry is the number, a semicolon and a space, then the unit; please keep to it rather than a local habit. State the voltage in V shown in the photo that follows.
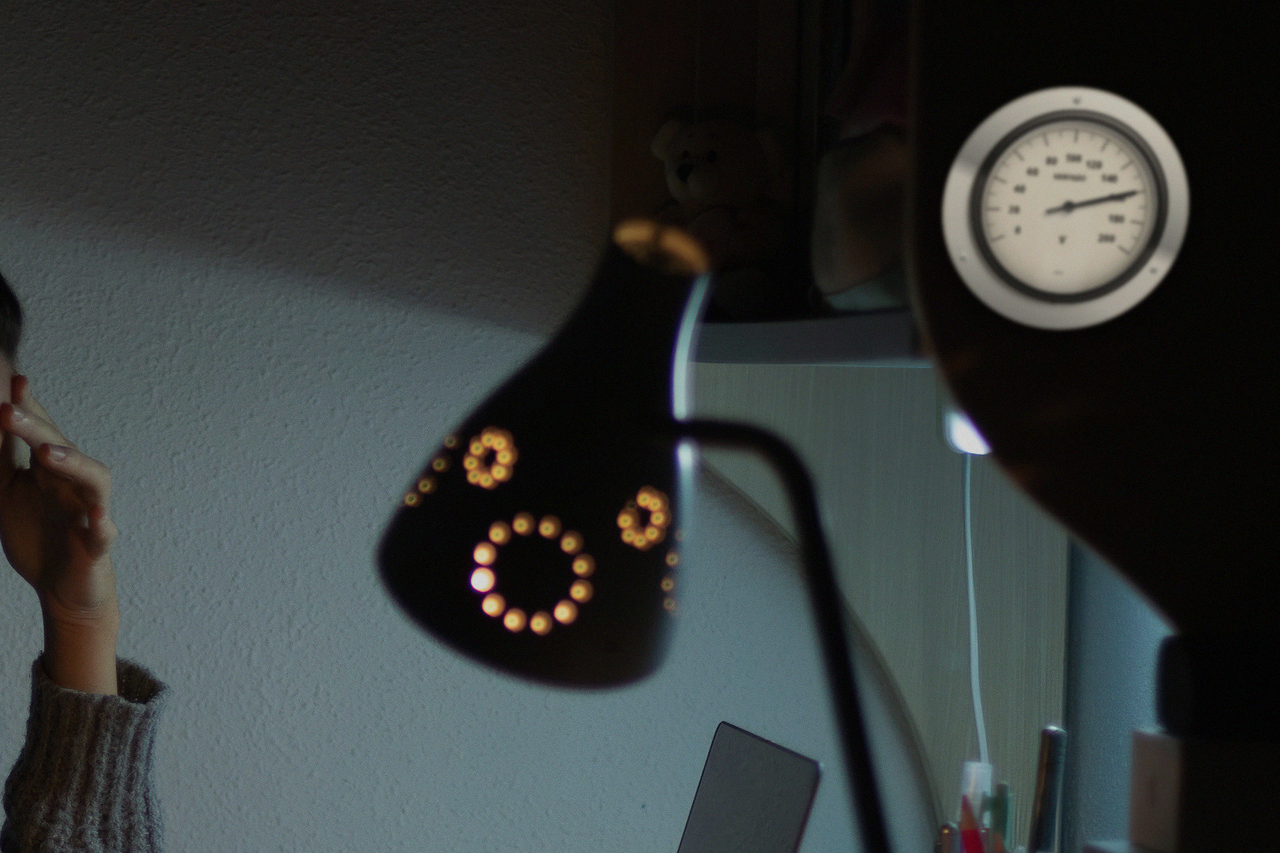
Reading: 160; V
